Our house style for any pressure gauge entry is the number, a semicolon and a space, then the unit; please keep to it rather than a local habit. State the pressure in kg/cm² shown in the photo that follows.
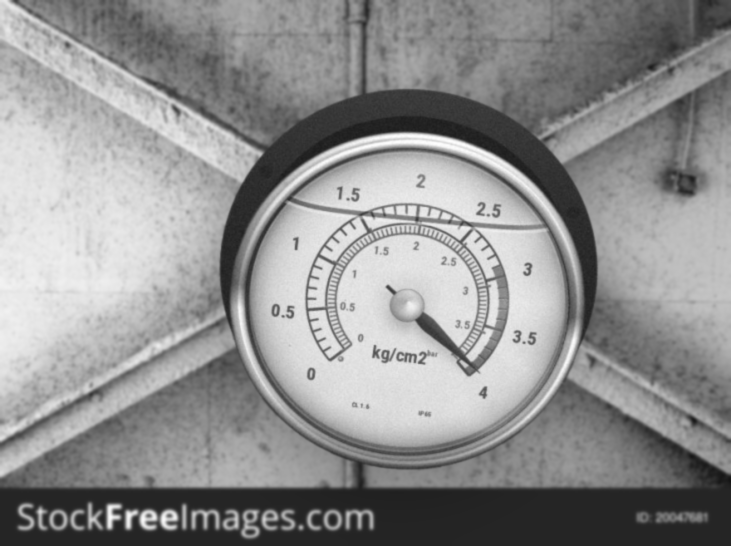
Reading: 3.9; kg/cm²
